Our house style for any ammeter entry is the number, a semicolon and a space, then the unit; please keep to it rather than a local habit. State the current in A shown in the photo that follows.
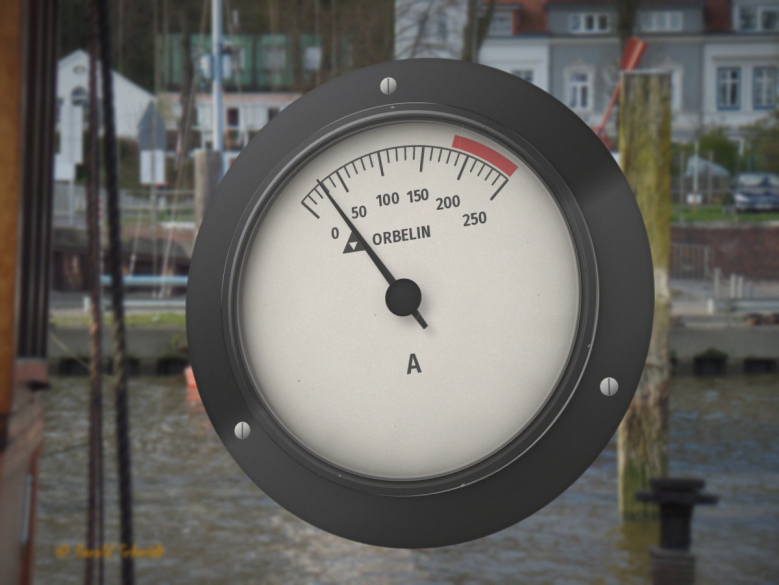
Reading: 30; A
